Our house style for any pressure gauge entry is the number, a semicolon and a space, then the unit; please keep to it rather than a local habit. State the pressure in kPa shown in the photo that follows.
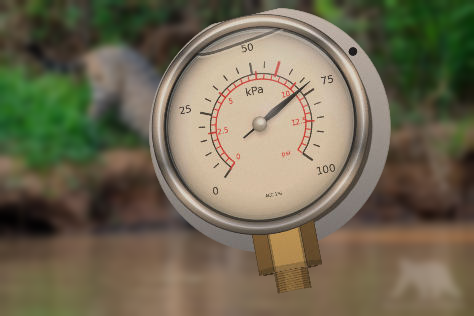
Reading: 72.5; kPa
